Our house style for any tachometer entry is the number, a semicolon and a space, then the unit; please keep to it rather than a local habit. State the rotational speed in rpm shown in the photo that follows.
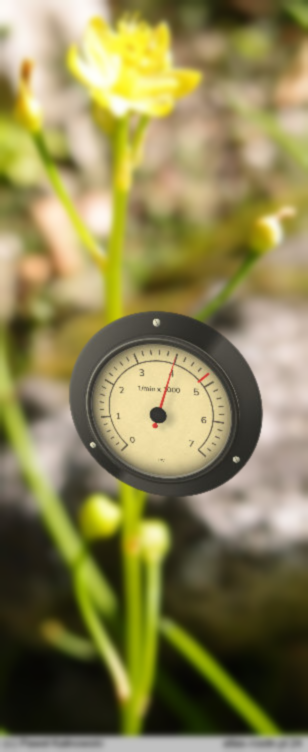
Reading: 4000; rpm
